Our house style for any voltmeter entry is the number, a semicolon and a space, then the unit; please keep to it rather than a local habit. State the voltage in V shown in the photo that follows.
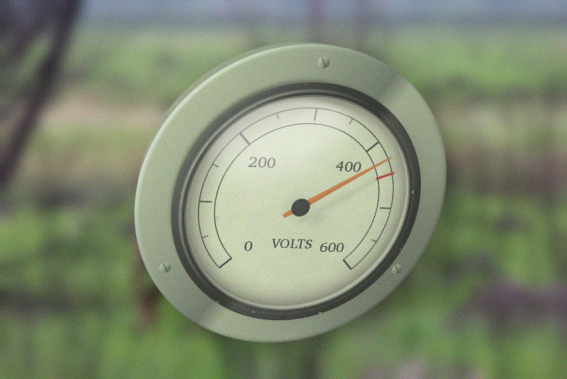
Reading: 425; V
